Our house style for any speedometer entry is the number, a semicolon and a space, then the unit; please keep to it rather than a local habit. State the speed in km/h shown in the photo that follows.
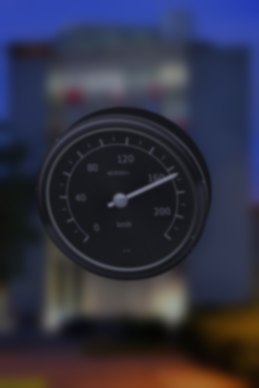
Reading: 165; km/h
